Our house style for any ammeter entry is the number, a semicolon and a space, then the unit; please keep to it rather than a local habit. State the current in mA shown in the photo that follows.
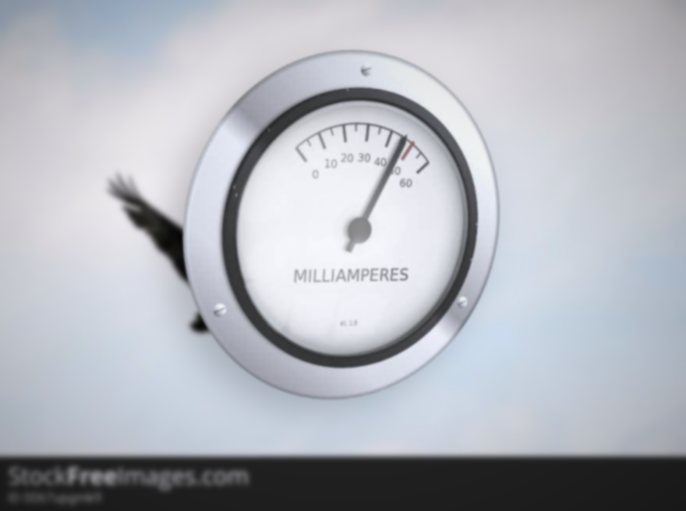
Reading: 45; mA
